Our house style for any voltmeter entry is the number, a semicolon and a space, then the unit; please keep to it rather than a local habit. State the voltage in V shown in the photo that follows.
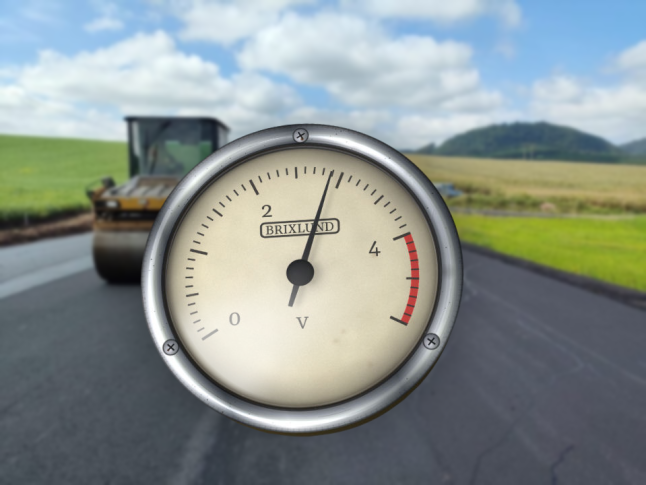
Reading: 2.9; V
